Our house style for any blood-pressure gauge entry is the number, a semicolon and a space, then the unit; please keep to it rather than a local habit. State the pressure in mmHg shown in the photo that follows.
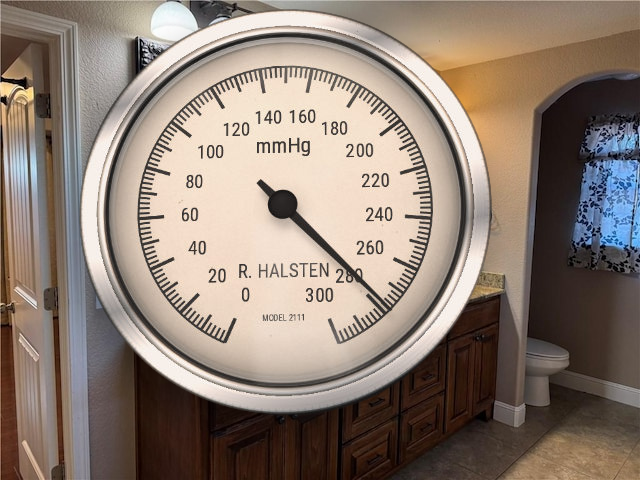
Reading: 278; mmHg
